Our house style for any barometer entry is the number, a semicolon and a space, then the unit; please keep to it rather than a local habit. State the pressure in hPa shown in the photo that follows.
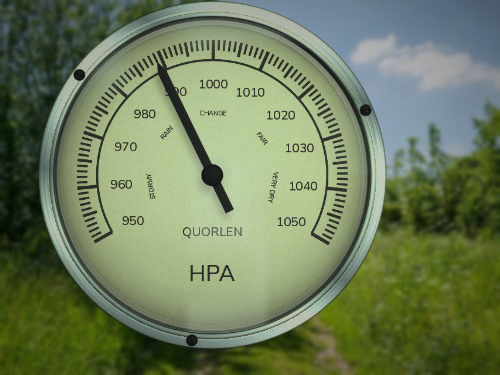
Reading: 989; hPa
